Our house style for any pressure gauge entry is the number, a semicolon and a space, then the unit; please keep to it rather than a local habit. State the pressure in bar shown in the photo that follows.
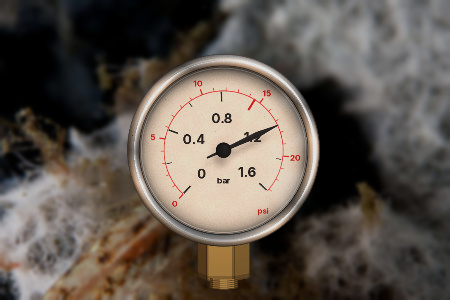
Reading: 1.2; bar
